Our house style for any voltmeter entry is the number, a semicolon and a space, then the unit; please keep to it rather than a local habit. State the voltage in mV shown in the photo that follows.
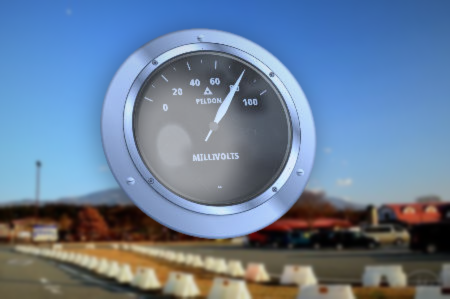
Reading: 80; mV
